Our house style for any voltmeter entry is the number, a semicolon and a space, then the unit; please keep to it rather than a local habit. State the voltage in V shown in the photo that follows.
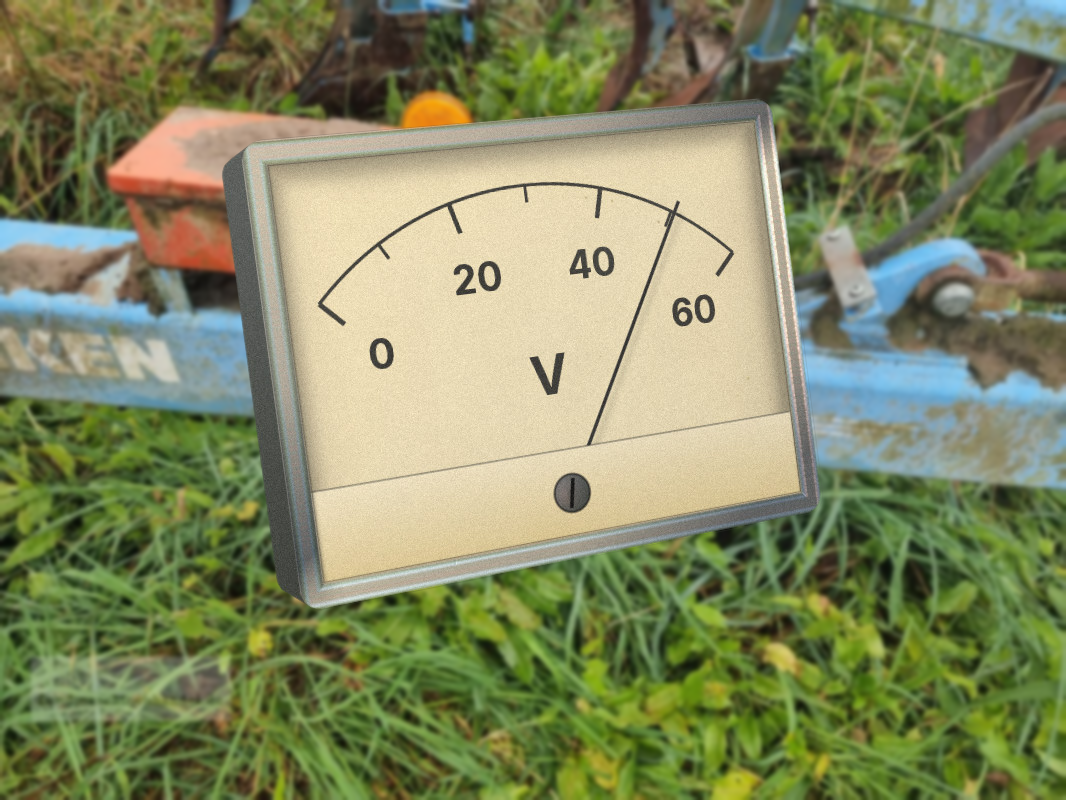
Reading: 50; V
